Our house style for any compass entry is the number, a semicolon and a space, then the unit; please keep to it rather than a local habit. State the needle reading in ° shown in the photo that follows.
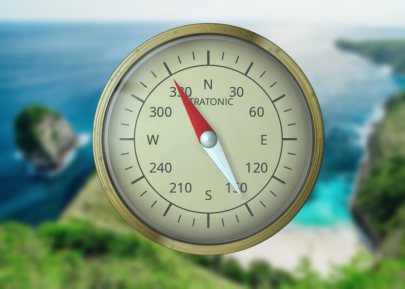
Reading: 330; °
